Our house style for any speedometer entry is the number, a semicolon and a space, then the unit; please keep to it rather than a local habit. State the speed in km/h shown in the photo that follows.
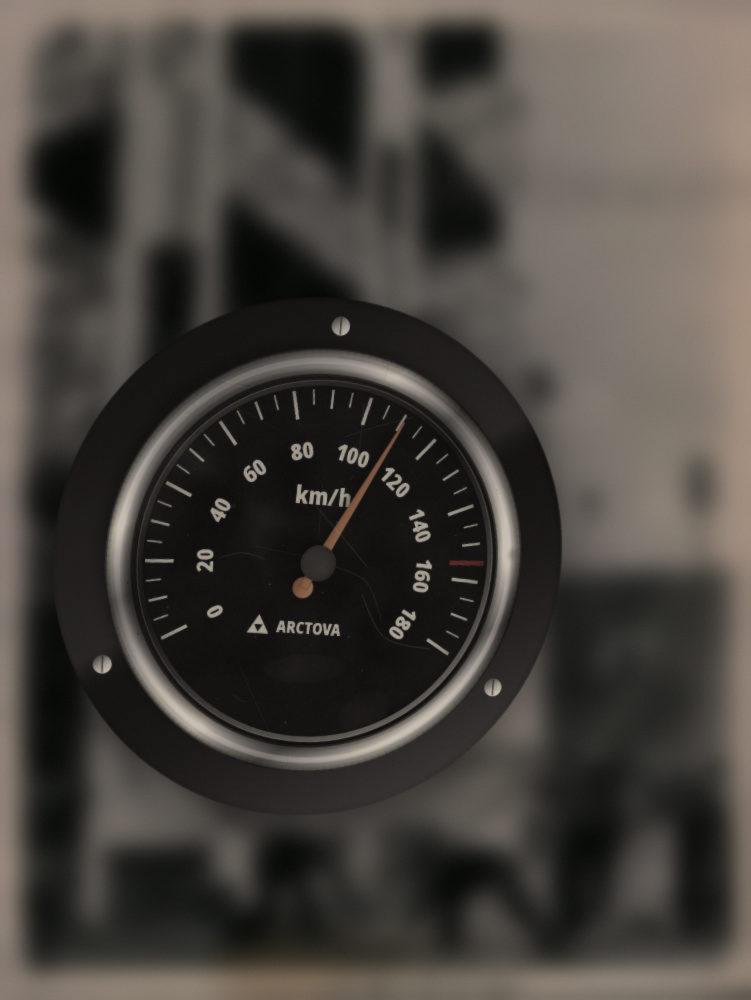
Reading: 110; km/h
